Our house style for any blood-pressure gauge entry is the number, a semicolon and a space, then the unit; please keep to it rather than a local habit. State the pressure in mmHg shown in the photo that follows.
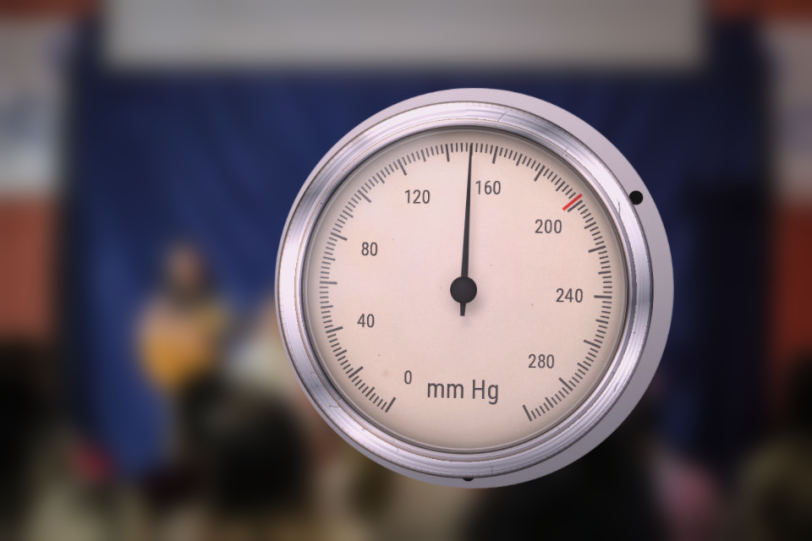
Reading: 150; mmHg
